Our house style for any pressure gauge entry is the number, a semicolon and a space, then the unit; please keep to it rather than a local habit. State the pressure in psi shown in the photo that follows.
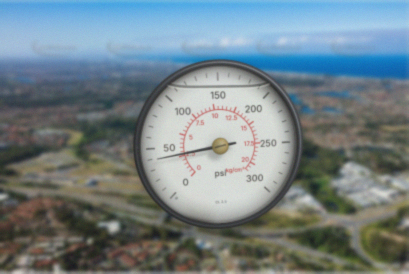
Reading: 40; psi
